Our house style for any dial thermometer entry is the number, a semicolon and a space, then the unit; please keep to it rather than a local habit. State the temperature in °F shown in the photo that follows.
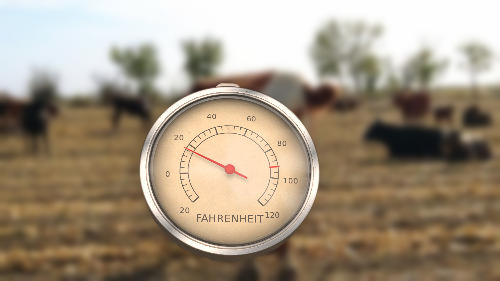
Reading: 16; °F
